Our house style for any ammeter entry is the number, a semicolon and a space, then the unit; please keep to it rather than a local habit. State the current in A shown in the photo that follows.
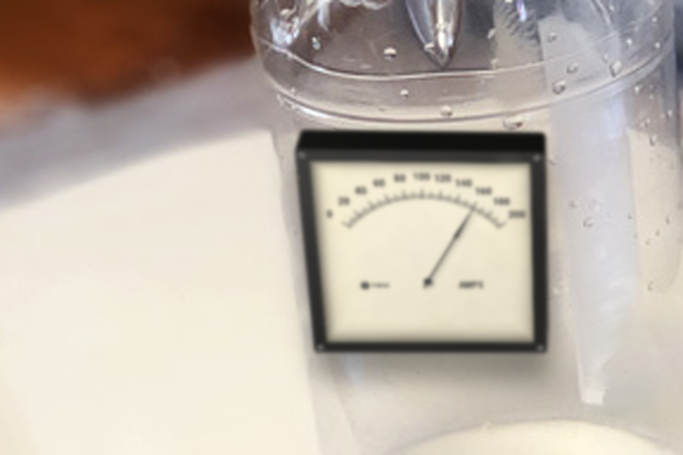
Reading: 160; A
